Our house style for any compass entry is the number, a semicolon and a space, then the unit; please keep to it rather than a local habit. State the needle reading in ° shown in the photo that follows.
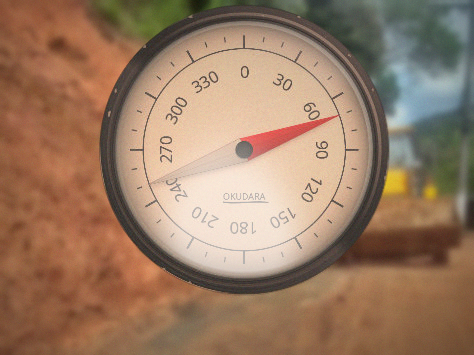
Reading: 70; °
